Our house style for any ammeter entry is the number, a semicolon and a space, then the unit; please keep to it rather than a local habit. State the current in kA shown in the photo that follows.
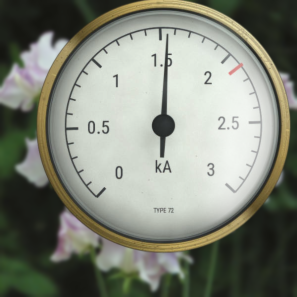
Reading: 1.55; kA
